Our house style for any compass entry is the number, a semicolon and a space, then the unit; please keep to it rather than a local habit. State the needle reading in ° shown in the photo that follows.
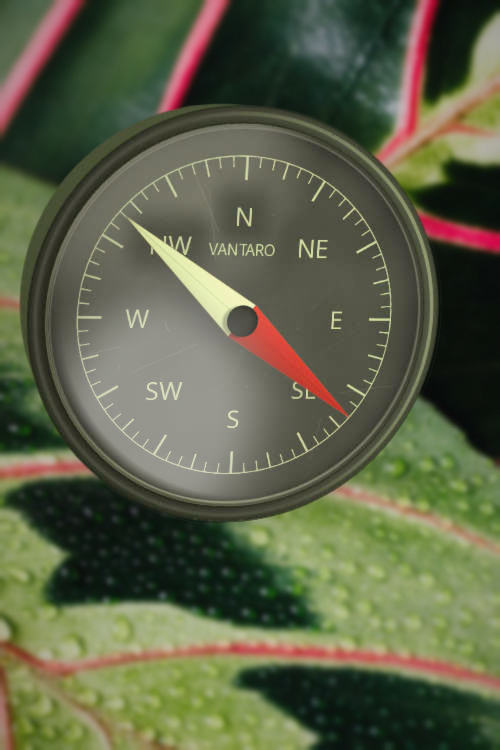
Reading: 130; °
